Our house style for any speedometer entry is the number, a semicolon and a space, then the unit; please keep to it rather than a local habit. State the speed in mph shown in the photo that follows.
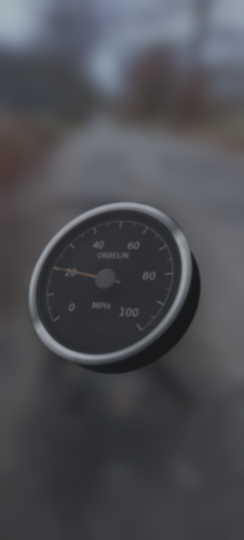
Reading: 20; mph
